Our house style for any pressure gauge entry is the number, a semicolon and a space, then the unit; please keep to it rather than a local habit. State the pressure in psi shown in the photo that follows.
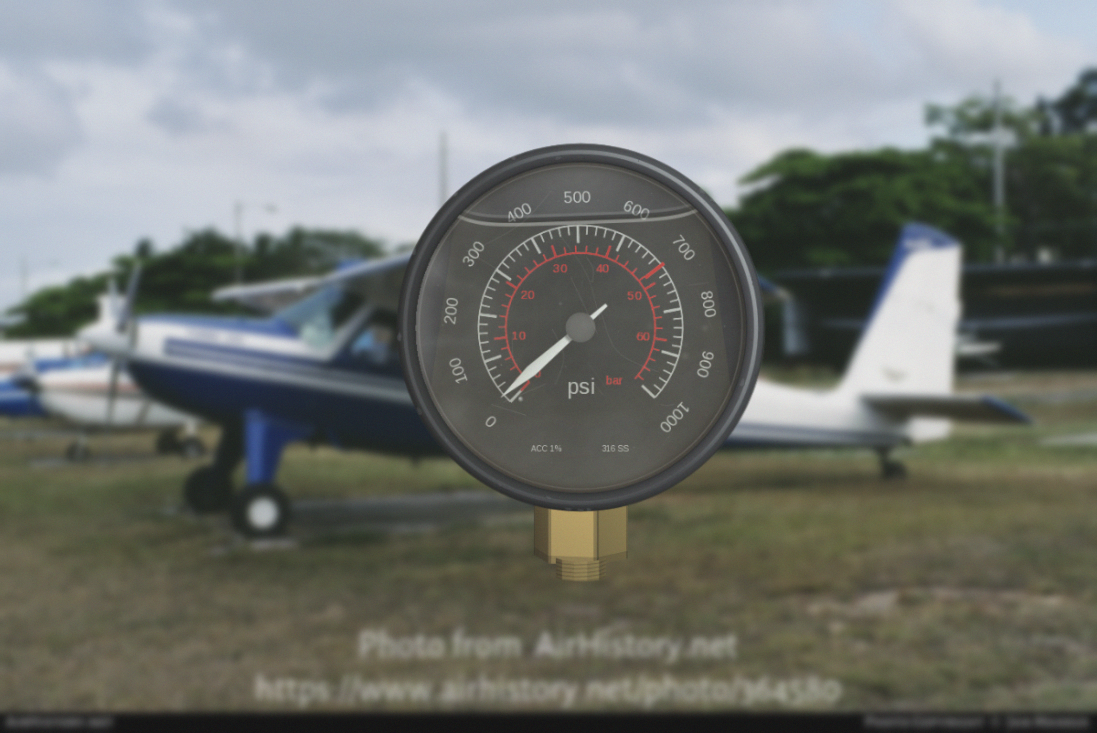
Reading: 20; psi
